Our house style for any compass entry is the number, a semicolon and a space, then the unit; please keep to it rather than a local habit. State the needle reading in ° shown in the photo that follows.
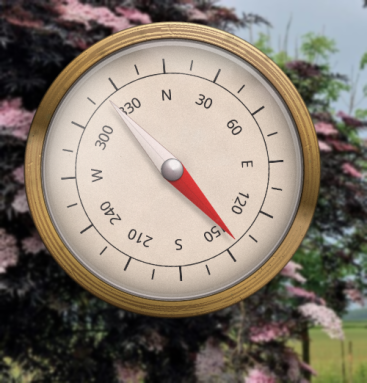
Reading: 142.5; °
